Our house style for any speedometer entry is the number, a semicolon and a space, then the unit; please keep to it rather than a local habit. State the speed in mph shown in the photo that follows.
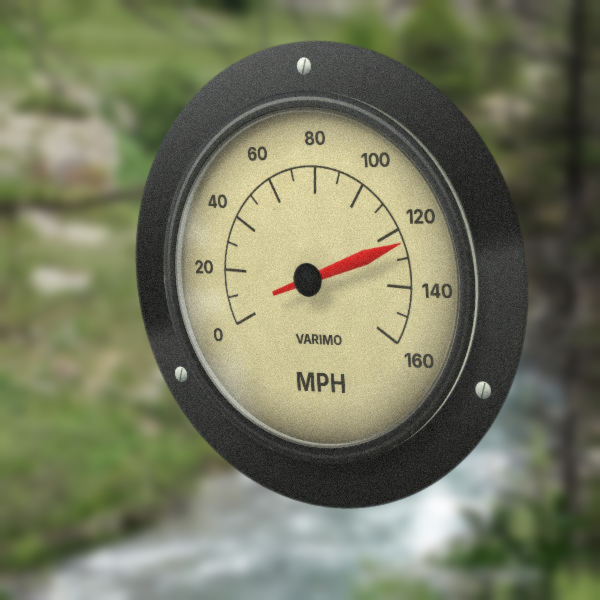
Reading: 125; mph
